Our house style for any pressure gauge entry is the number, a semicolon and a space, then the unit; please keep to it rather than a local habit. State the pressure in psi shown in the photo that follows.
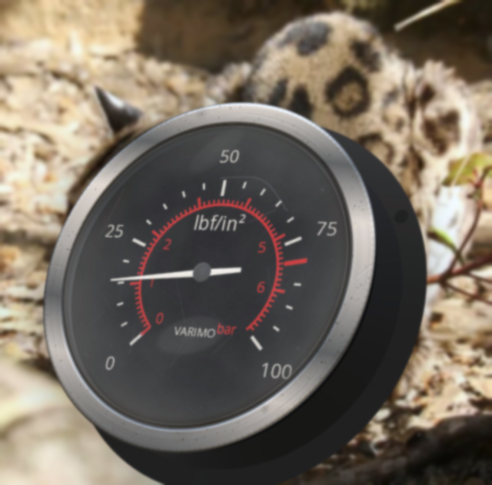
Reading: 15; psi
